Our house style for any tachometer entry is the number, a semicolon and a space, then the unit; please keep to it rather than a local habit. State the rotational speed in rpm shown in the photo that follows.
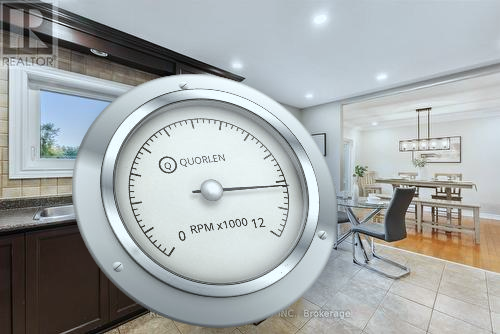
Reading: 10200; rpm
